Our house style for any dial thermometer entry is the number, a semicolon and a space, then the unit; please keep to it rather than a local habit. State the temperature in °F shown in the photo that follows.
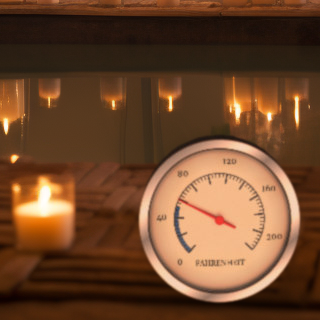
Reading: 60; °F
